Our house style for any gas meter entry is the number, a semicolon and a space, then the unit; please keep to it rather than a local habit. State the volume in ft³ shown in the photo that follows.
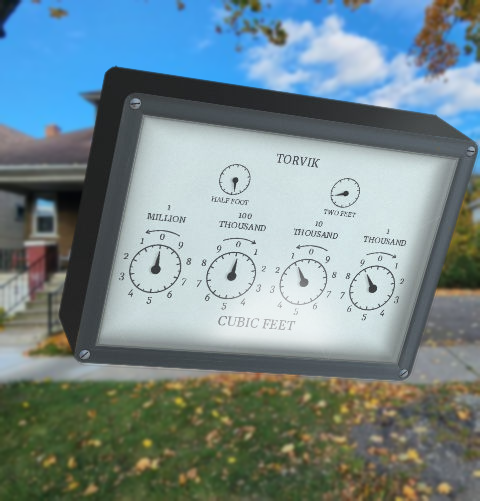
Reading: 900; ft³
